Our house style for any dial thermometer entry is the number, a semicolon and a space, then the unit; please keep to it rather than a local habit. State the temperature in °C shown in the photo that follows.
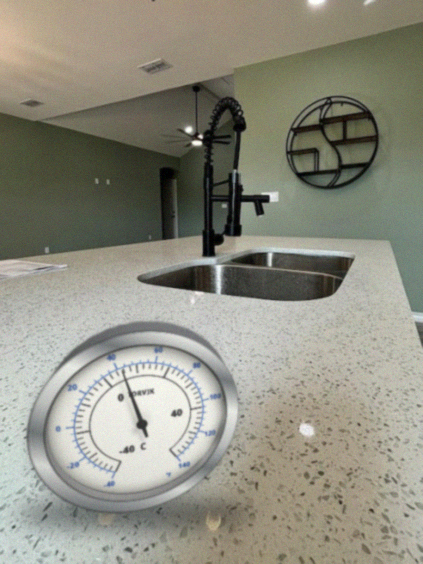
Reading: 6; °C
